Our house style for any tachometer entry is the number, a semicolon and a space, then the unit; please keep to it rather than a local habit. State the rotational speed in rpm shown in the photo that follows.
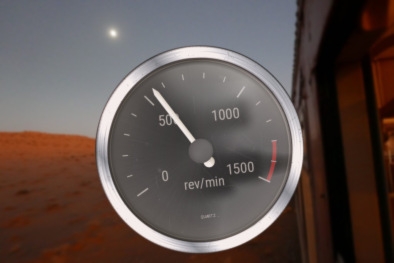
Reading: 550; rpm
